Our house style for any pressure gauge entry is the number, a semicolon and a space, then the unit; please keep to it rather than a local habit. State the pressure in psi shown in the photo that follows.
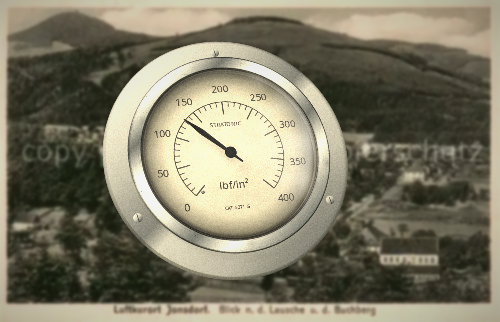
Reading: 130; psi
